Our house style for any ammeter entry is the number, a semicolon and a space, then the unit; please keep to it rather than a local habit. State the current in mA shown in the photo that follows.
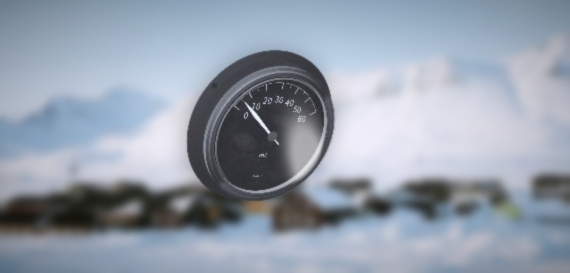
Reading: 5; mA
